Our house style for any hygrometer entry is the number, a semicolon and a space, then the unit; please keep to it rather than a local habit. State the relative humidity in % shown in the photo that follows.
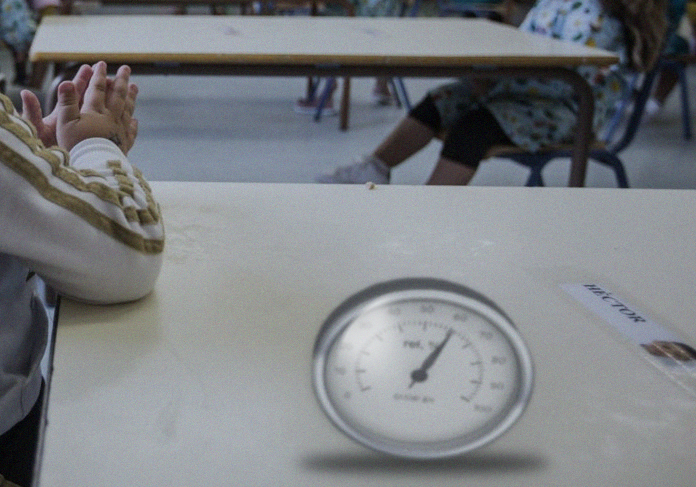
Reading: 60; %
